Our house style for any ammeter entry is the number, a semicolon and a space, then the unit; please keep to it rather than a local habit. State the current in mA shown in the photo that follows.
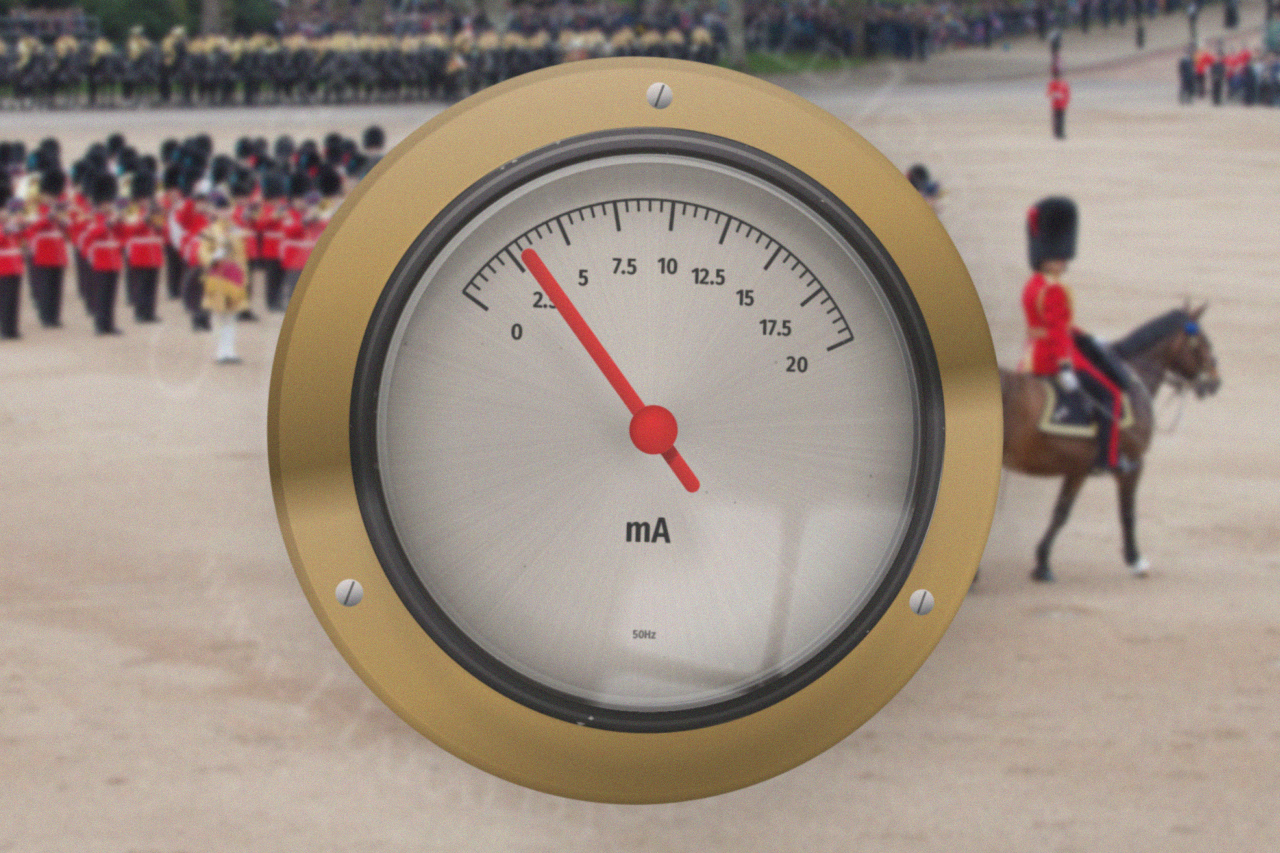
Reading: 3; mA
